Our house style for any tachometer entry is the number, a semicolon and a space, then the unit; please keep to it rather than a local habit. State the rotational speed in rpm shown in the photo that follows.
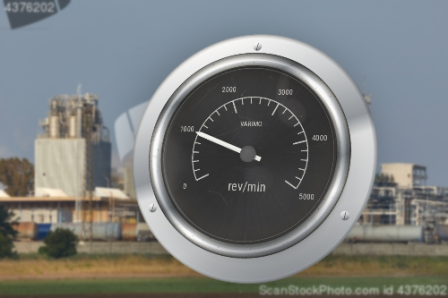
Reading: 1000; rpm
